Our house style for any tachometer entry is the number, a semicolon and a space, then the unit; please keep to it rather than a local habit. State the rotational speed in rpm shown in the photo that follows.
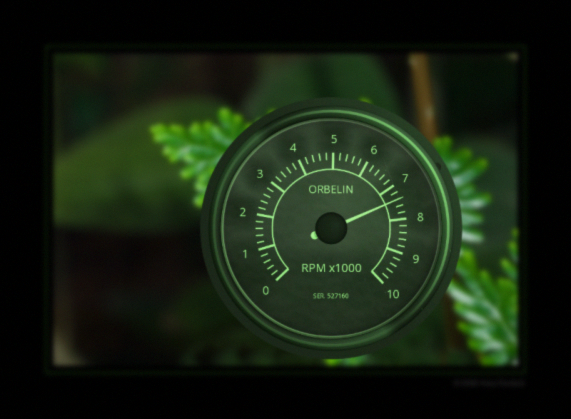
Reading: 7400; rpm
